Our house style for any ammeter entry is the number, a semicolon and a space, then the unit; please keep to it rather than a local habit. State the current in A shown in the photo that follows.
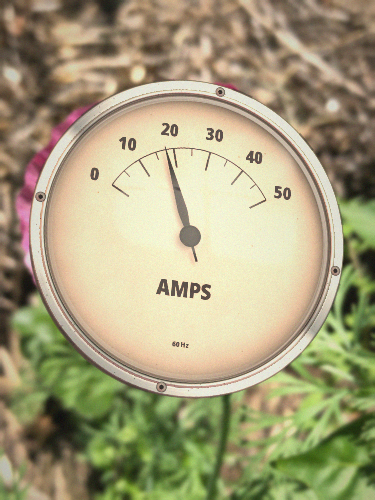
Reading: 17.5; A
